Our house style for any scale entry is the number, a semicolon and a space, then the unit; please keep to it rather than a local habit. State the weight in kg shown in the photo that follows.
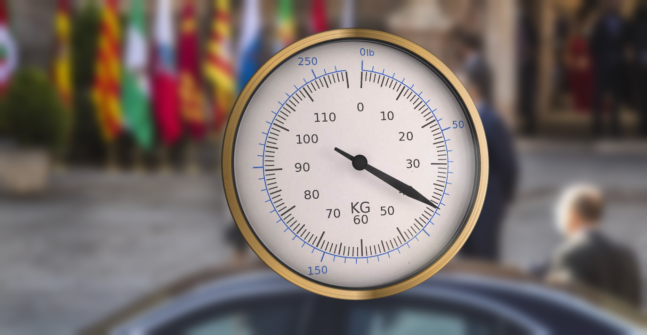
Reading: 40; kg
